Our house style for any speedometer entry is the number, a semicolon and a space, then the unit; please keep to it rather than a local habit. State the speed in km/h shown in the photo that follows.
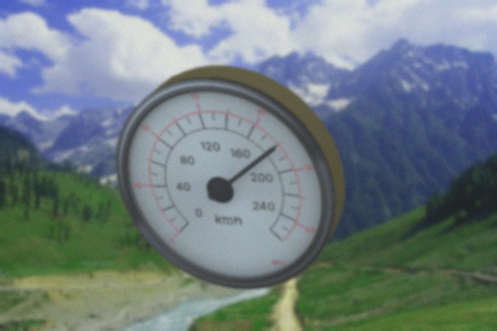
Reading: 180; km/h
